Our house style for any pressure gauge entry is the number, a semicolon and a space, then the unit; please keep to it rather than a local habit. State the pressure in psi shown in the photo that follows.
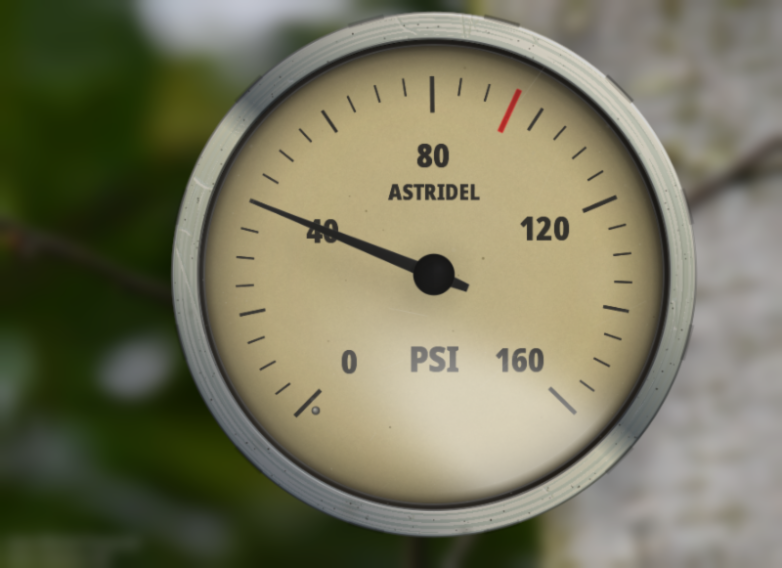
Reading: 40; psi
